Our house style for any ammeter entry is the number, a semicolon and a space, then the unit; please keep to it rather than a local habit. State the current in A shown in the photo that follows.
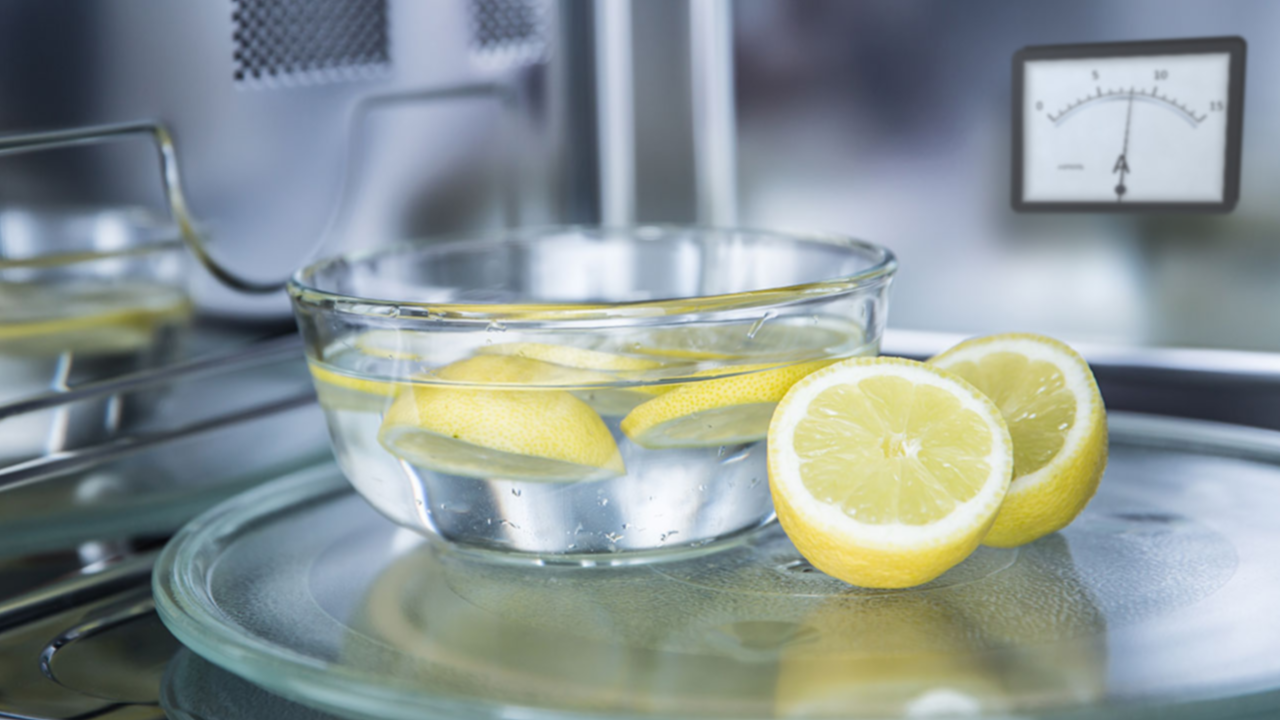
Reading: 8; A
